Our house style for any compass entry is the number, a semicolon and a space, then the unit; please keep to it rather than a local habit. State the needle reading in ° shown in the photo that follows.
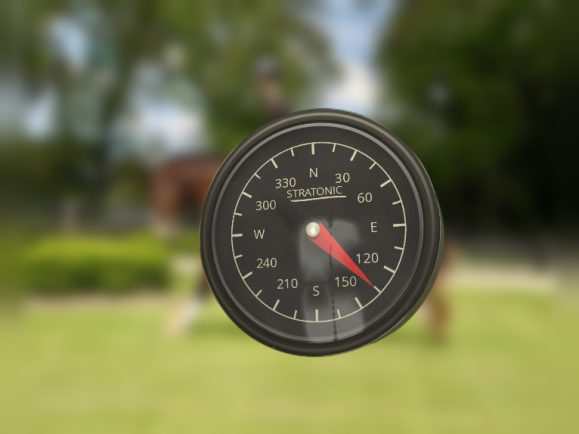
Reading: 135; °
